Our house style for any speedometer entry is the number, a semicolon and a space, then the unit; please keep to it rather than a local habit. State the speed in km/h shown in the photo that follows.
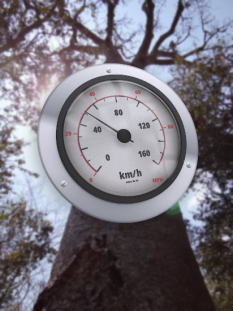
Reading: 50; km/h
